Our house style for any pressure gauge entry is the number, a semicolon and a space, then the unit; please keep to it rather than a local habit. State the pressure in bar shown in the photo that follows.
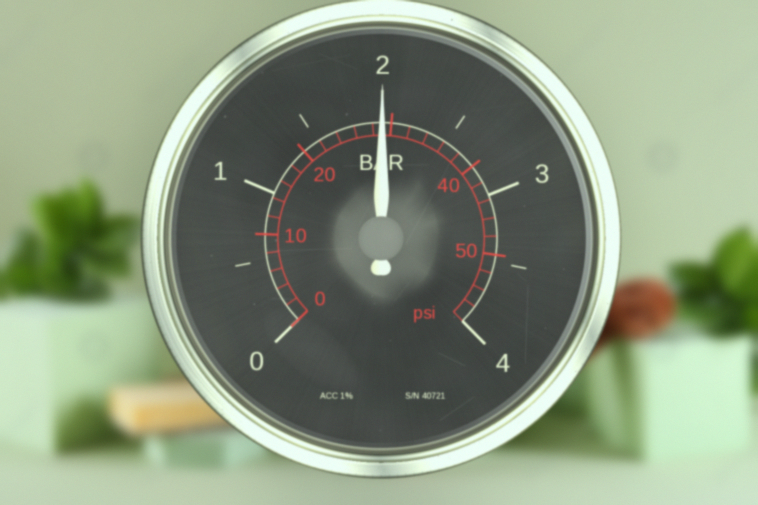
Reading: 2; bar
